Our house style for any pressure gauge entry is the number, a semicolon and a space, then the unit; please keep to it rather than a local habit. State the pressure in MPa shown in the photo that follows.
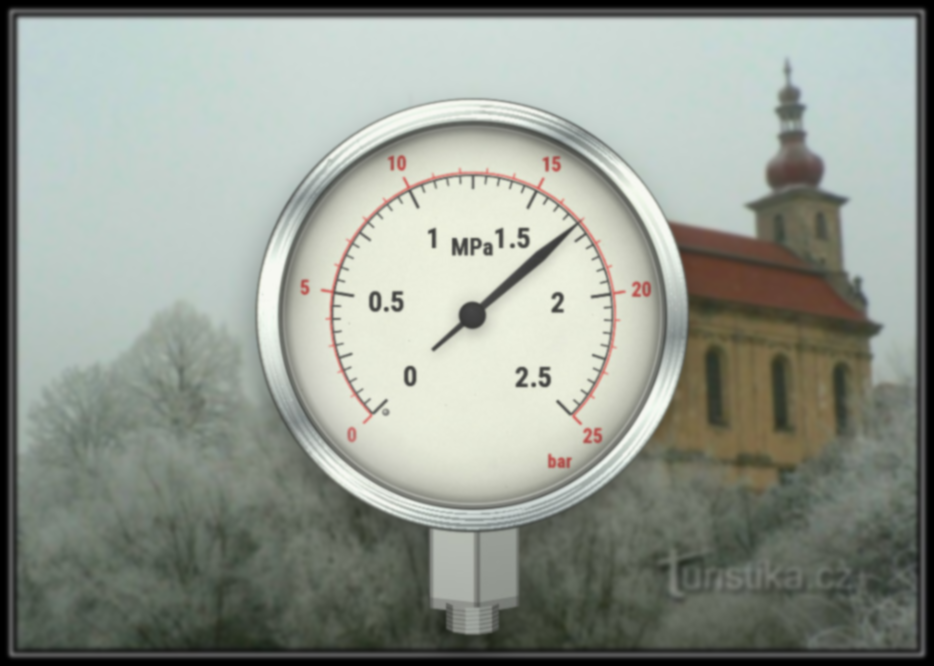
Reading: 1.7; MPa
